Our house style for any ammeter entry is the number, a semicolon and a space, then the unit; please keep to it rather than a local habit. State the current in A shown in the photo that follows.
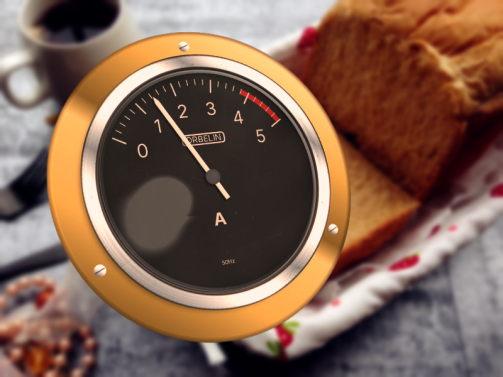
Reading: 1.4; A
